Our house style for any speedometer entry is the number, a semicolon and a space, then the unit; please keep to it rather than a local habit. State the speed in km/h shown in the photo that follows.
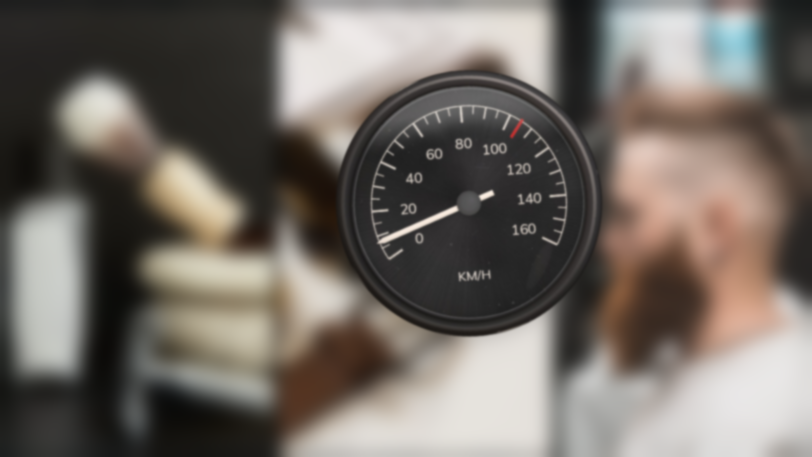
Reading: 7.5; km/h
